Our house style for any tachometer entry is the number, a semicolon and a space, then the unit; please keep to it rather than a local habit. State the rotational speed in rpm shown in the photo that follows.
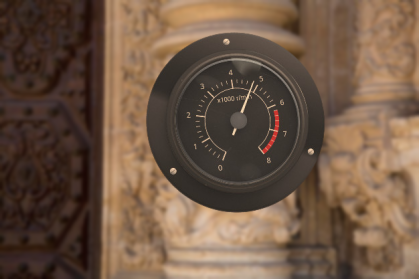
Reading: 4800; rpm
